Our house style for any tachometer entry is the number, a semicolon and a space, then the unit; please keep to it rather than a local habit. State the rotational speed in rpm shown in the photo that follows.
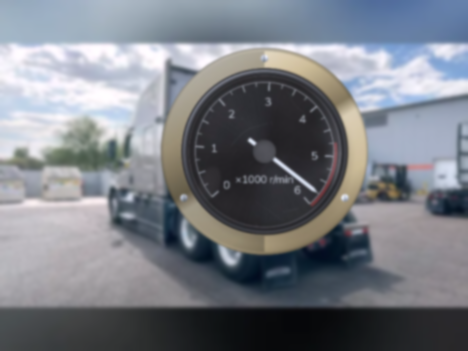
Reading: 5750; rpm
